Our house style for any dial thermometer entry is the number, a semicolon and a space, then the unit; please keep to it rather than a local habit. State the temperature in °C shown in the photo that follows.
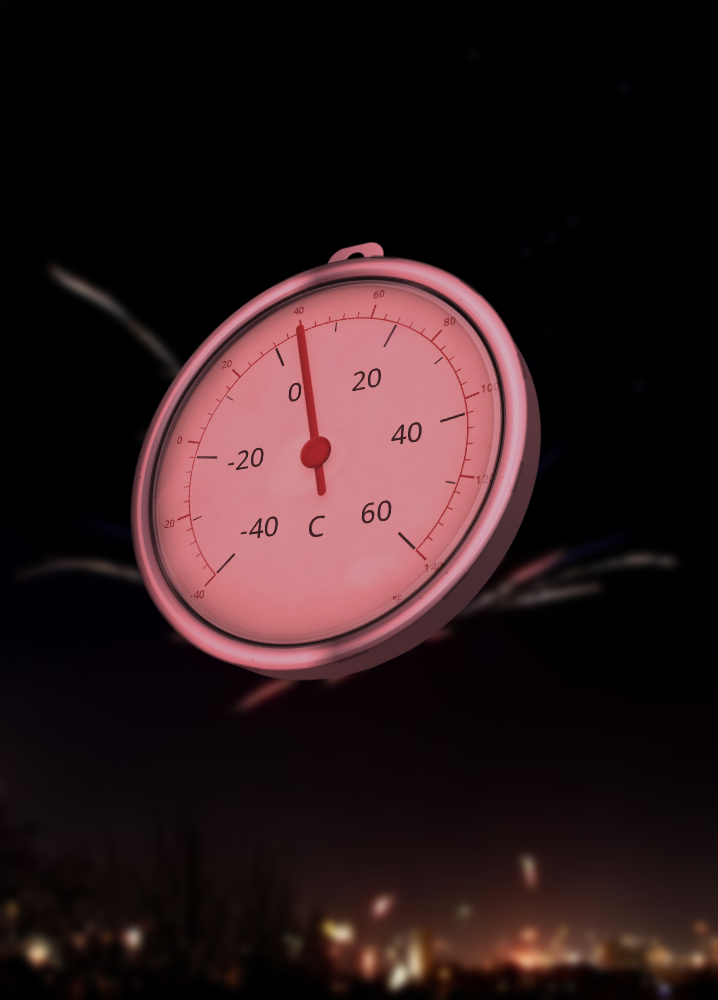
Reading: 5; °C
